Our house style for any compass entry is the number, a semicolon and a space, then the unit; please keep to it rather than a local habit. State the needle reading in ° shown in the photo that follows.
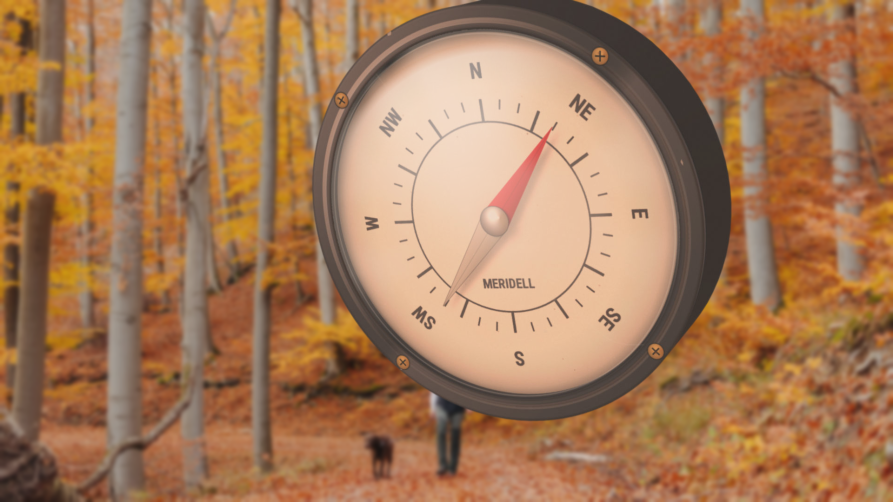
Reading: 40; °
